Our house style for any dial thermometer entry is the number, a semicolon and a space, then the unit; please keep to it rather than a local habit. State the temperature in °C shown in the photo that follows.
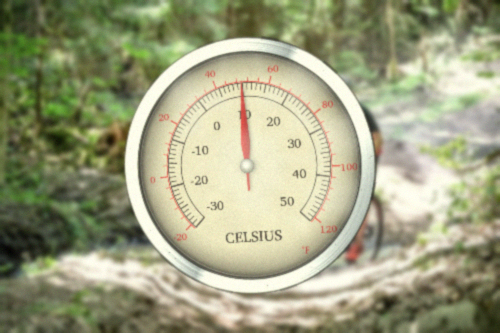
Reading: 10; °C
